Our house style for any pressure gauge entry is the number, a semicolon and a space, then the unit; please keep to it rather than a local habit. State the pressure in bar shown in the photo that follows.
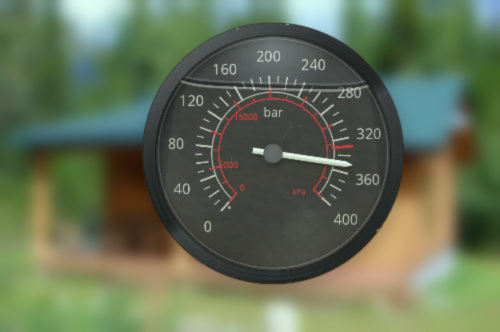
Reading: 350; bar
